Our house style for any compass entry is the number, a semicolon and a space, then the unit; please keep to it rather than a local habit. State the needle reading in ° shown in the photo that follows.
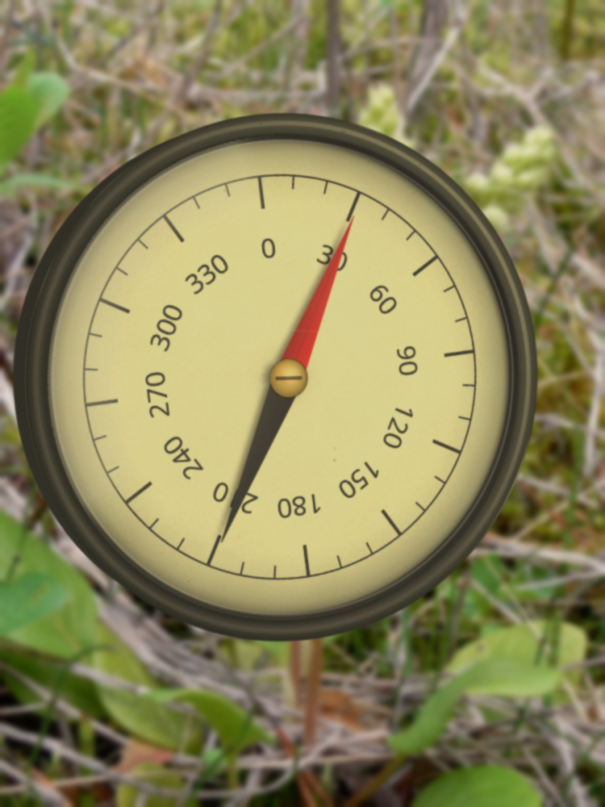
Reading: 30; °
